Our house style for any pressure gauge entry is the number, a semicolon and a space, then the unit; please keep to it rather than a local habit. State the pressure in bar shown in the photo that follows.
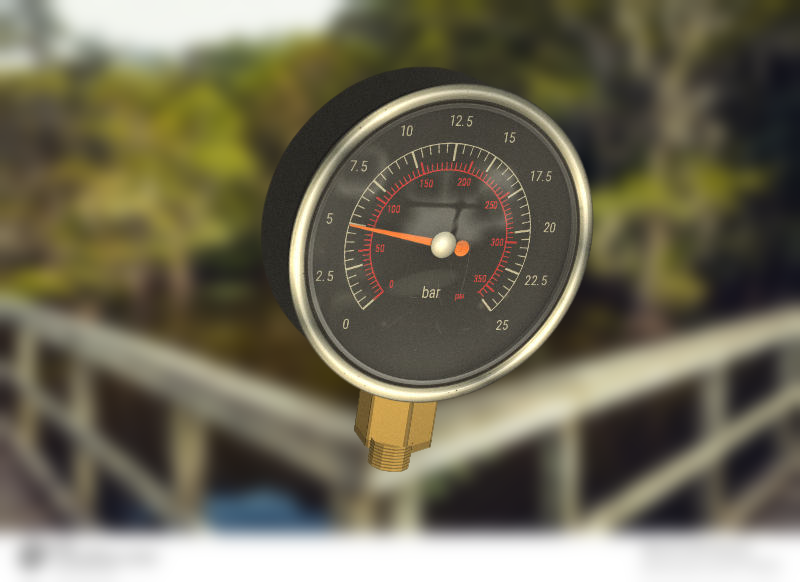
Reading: 5; bar
